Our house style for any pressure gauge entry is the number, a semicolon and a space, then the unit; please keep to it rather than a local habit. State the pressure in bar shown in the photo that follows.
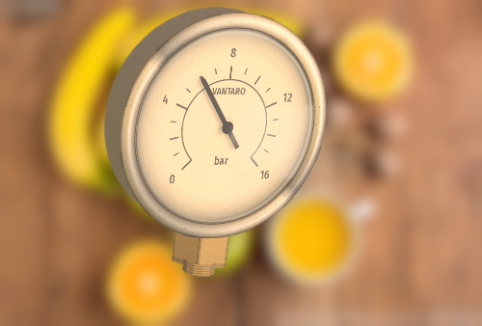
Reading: 6; bar
